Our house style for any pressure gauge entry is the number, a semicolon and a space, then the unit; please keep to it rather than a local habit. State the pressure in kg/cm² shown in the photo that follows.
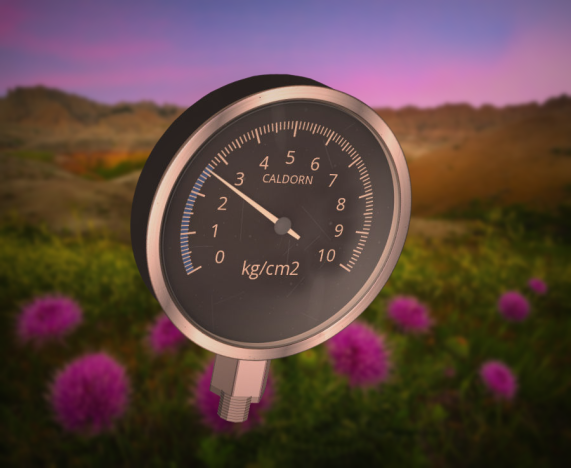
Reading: 2.6; kg/cm²
